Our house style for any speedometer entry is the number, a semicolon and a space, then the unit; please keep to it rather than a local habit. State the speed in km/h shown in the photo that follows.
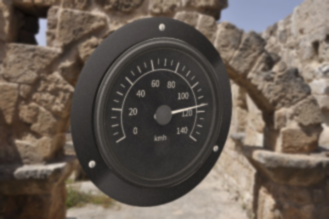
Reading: 115; km/h
